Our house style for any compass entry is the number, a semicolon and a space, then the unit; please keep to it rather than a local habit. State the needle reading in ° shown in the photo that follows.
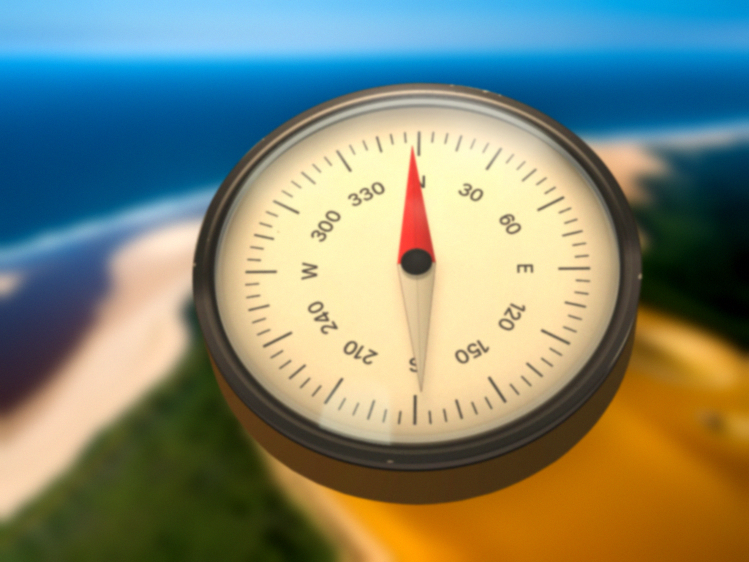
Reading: 357.5; °
